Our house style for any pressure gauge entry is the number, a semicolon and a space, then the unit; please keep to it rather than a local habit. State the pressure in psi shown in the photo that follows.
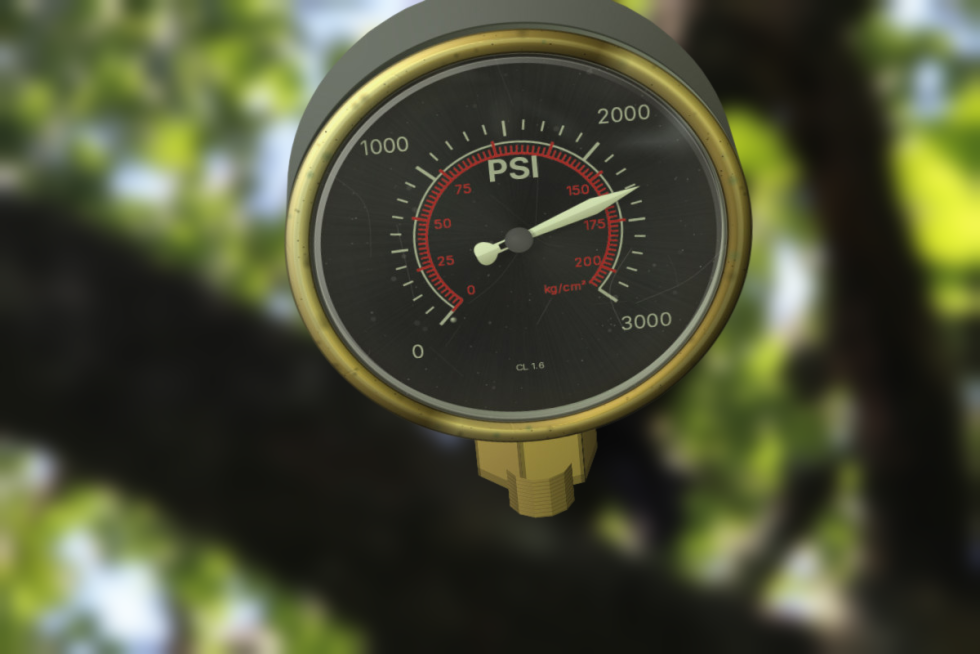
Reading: 2300; psi
